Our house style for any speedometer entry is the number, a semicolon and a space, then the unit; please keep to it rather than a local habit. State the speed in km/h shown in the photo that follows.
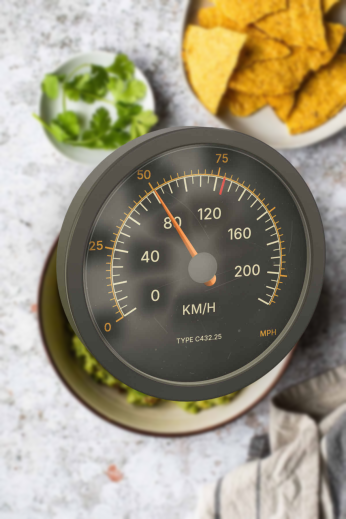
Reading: 80; km/h
